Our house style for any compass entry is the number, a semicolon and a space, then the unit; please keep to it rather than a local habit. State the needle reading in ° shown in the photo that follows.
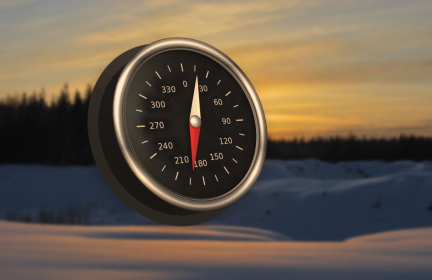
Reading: 195; °
